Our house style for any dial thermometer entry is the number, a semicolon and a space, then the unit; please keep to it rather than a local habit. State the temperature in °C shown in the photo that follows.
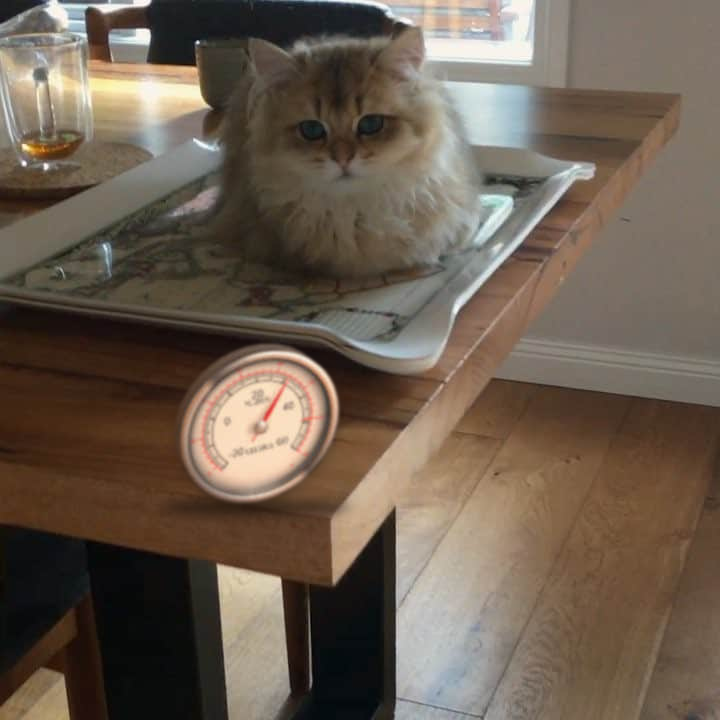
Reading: 30; °C
